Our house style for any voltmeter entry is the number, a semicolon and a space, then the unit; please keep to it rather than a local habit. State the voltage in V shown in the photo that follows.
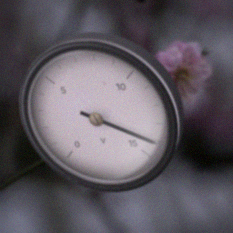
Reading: 14; V
